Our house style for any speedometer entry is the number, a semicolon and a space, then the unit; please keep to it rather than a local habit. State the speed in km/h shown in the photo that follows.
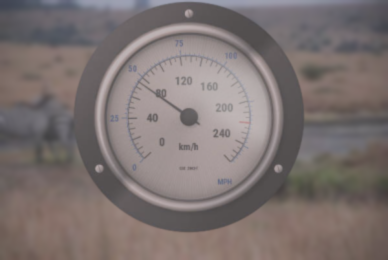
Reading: 75; km/h
